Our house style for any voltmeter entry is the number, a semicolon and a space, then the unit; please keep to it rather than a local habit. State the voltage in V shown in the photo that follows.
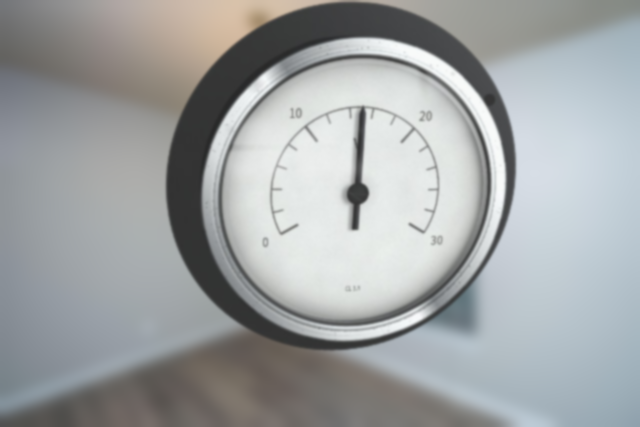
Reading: 15; V
